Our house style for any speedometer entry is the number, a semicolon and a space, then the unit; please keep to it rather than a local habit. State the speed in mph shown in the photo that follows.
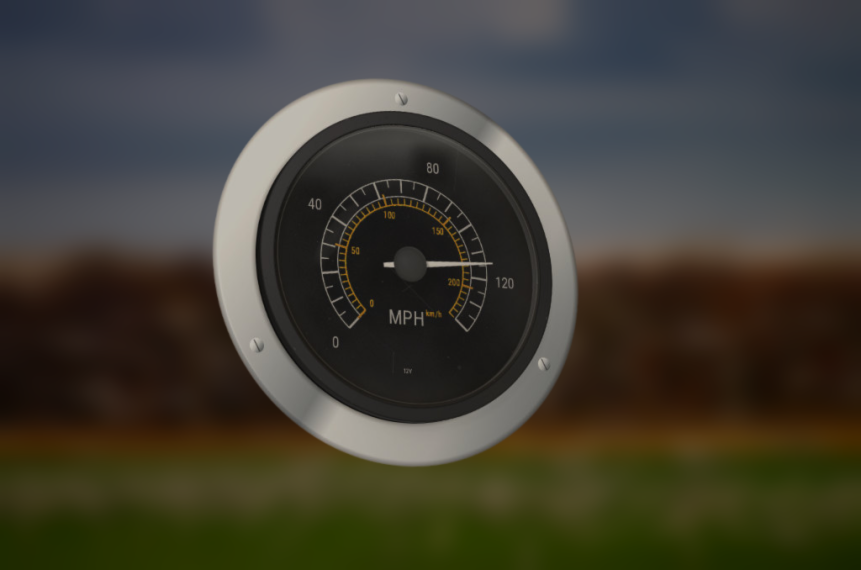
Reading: 115; mph
